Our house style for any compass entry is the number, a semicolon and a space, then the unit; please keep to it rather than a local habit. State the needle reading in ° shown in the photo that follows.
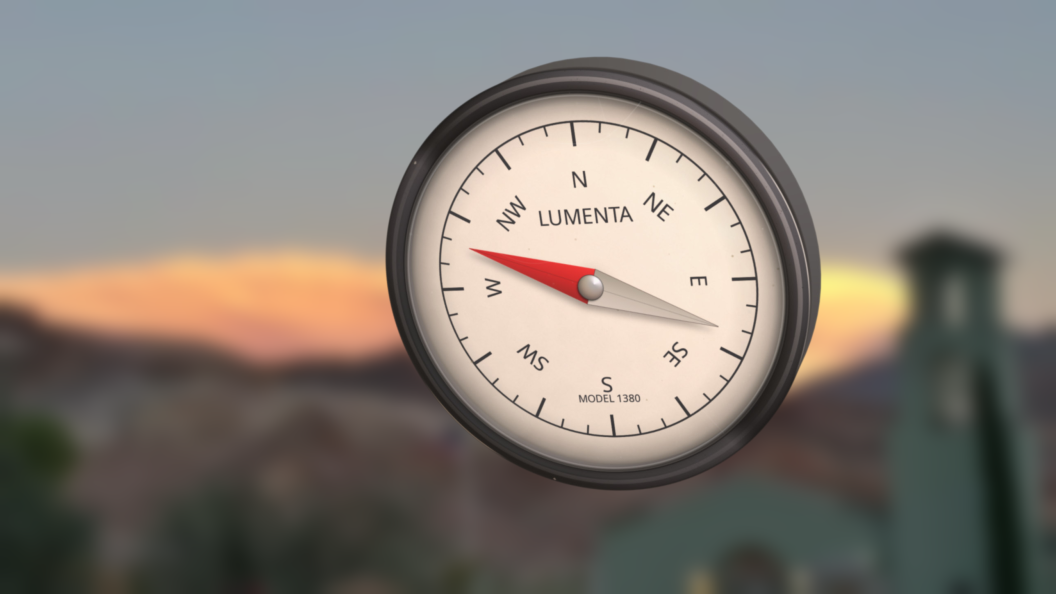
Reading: 290; °
